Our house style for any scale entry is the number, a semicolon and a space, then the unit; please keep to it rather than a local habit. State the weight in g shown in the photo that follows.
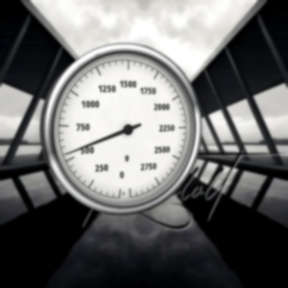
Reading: 550; g
